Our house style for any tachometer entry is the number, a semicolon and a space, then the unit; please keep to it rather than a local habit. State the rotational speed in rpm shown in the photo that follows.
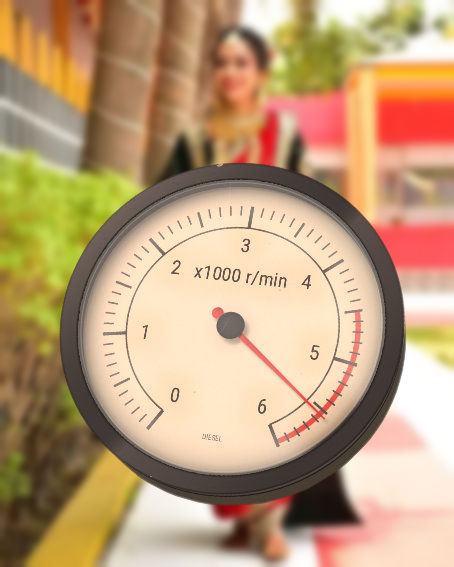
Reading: 5550; rpm
